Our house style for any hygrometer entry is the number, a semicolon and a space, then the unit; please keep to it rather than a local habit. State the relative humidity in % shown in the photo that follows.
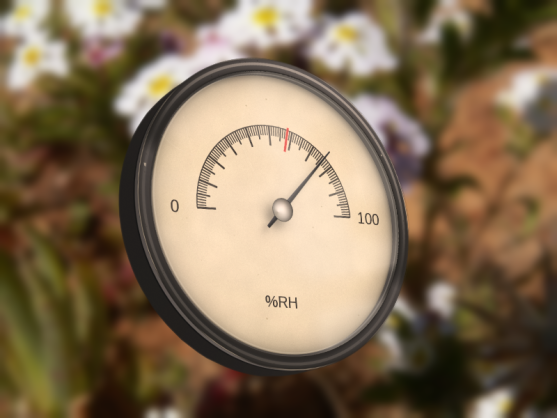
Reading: 75; %
